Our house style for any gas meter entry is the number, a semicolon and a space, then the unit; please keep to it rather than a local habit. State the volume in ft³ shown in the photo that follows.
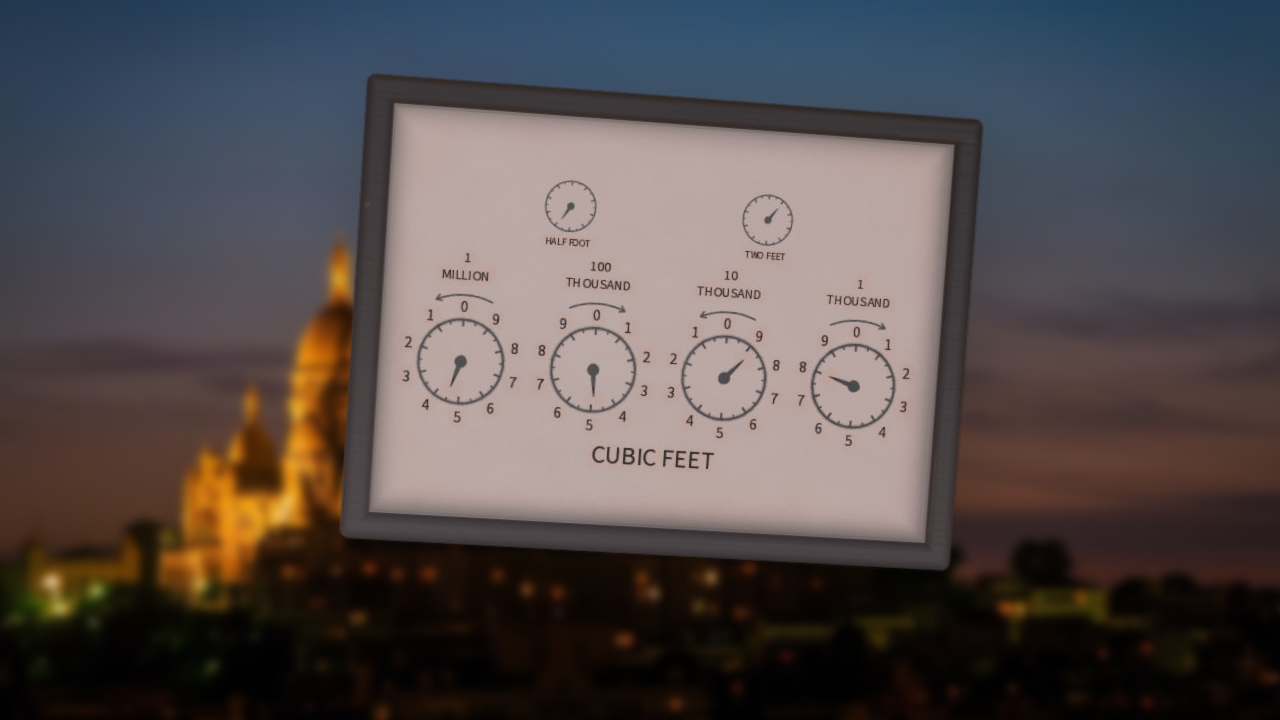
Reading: 448800; ft³
